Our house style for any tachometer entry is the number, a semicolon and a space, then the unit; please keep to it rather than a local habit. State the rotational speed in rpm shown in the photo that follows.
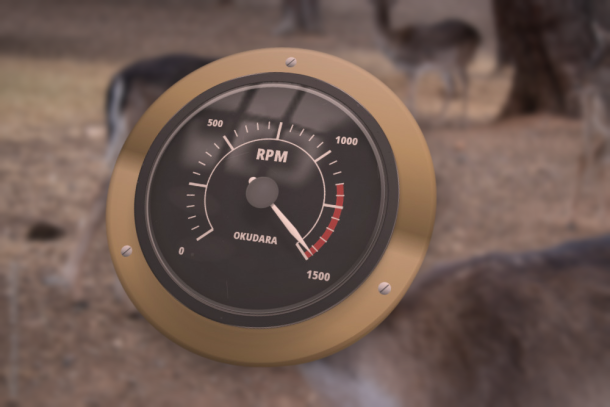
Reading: 1475; rpm
